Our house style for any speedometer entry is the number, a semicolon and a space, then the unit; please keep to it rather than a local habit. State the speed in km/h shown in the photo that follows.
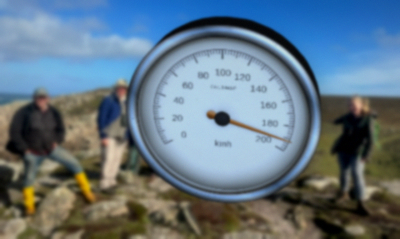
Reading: 190; km/h
